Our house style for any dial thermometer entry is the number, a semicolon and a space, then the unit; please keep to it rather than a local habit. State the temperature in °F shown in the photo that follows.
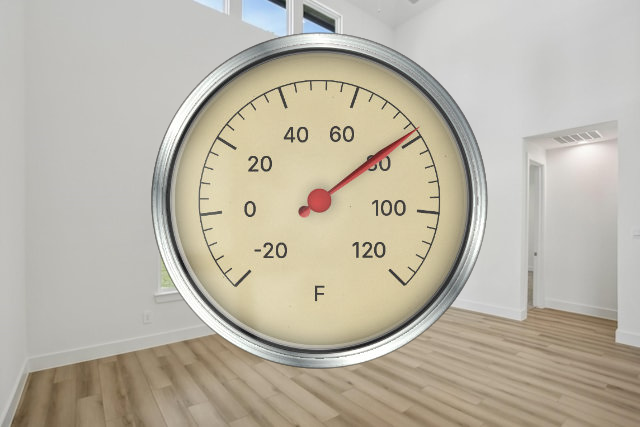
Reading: 78; °F
